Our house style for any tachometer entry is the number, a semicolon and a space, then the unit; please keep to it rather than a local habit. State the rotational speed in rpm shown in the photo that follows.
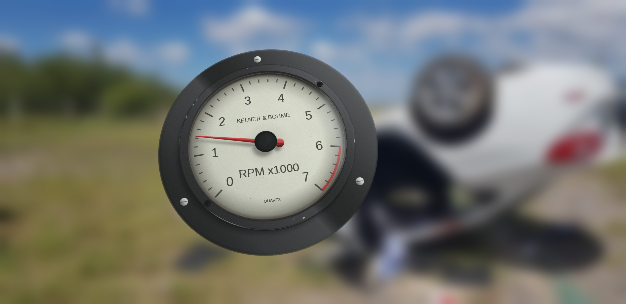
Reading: 1400; rpm
